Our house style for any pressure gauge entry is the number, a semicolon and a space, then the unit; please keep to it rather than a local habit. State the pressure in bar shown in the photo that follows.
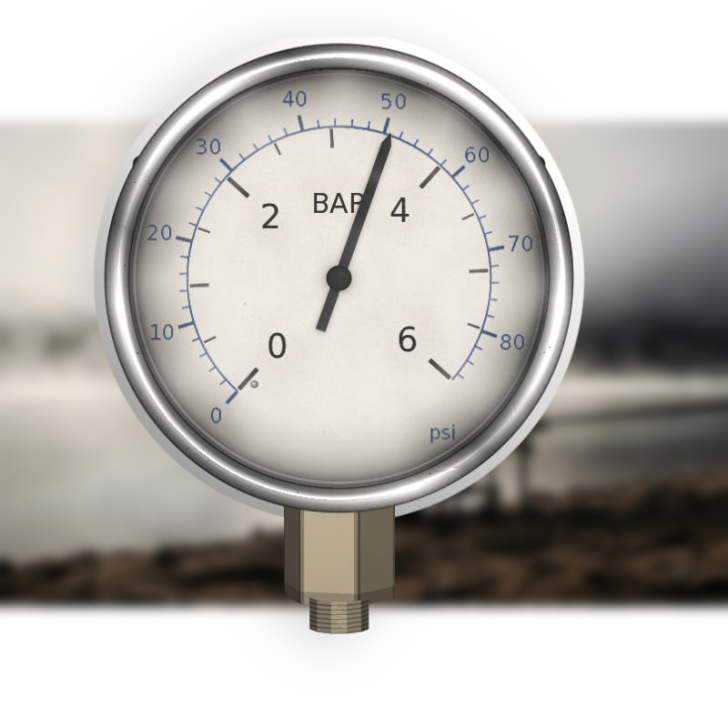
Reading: 3.5; bar
